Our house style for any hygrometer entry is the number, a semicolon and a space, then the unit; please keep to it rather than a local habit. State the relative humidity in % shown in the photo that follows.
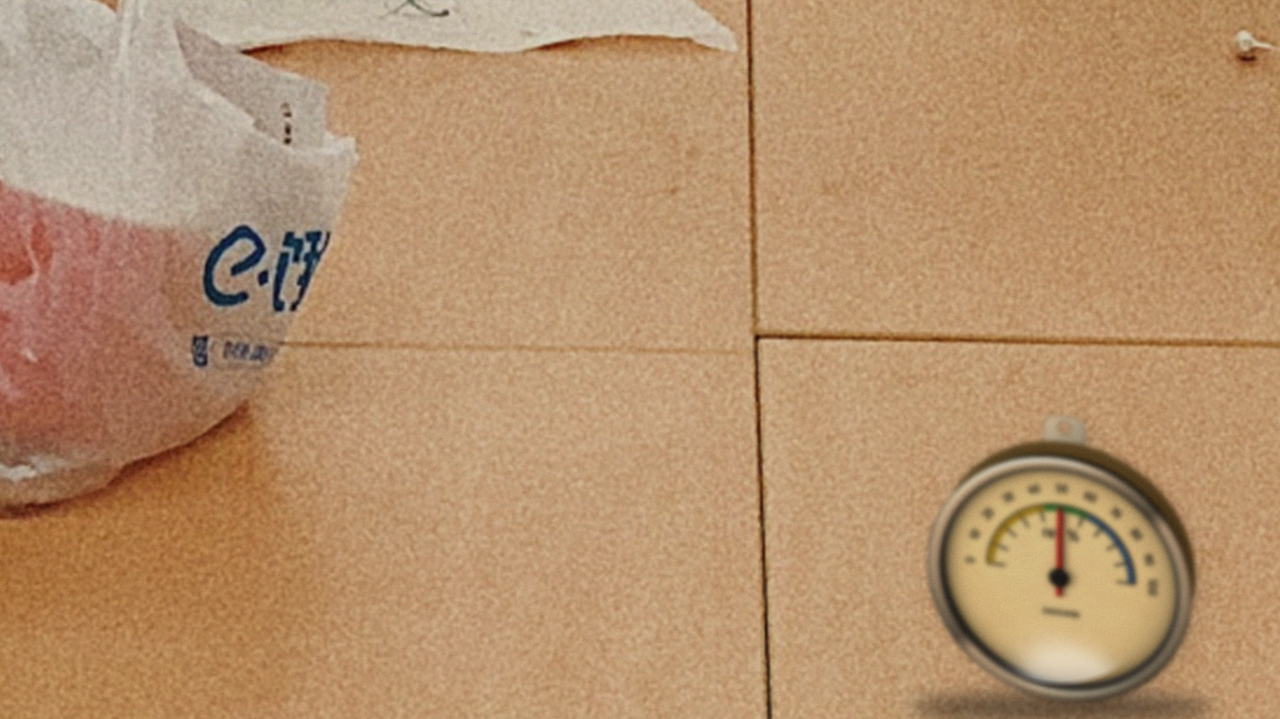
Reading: 50; %
